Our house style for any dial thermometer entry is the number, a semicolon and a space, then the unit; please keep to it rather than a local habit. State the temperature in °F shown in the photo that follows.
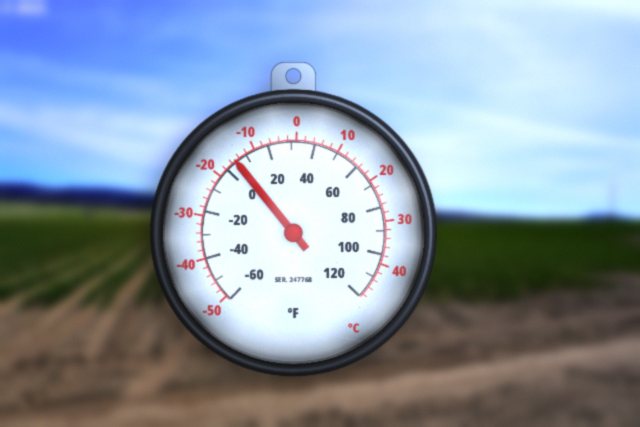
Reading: 5; °F
